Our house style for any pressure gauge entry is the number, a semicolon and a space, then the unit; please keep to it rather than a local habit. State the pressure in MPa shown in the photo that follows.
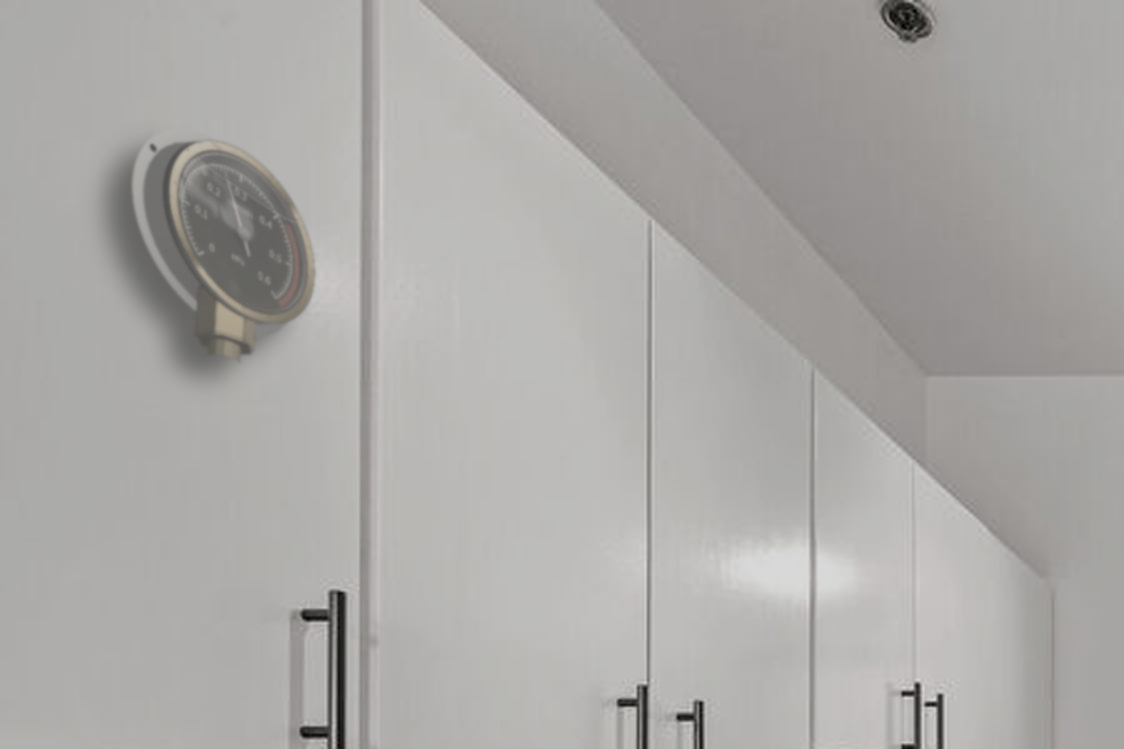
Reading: 0.25; MPa
